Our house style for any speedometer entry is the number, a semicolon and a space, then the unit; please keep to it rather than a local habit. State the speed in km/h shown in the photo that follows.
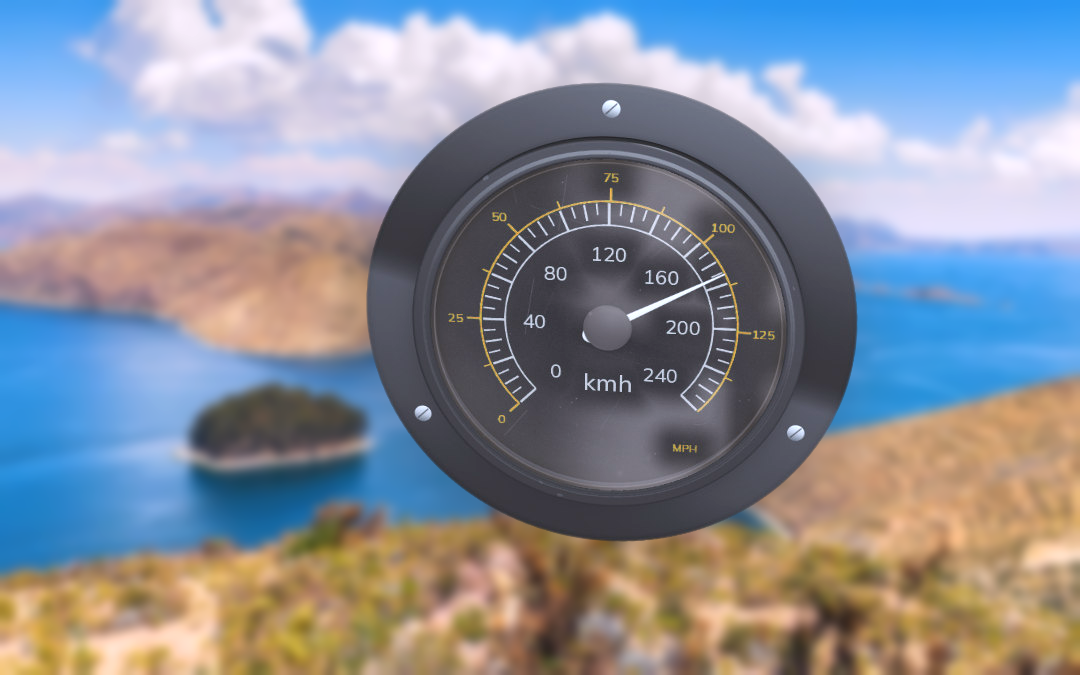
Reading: 175; km/h
